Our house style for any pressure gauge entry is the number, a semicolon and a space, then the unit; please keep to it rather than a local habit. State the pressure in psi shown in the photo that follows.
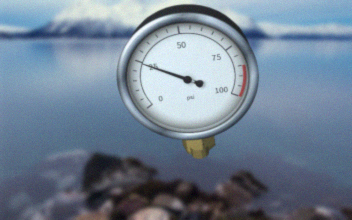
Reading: 25; psi
